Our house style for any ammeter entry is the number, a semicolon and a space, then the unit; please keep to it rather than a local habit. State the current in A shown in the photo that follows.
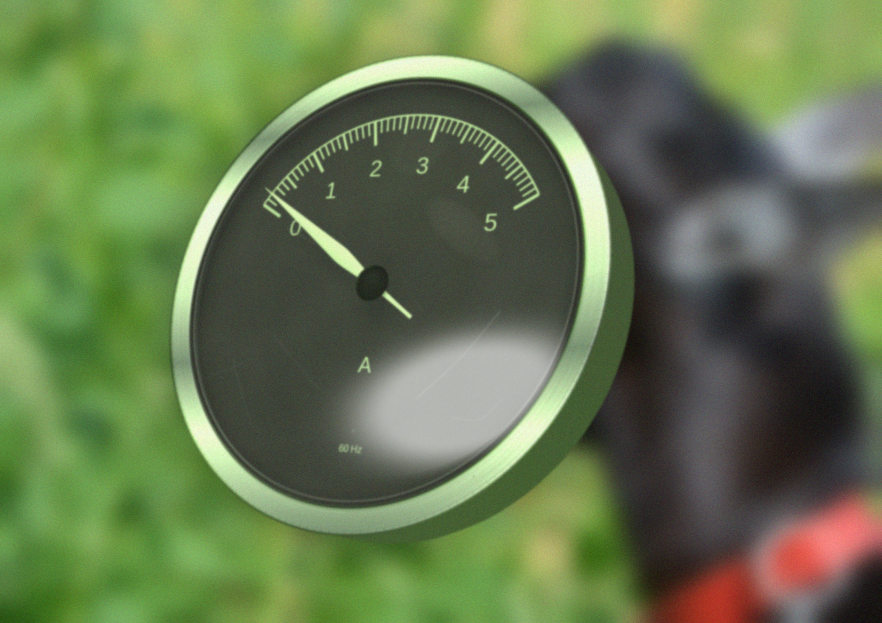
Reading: 0.2; A
